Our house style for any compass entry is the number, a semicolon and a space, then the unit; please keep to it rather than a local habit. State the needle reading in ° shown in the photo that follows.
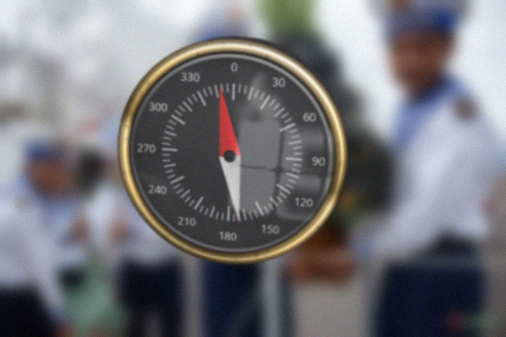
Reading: 350; °
